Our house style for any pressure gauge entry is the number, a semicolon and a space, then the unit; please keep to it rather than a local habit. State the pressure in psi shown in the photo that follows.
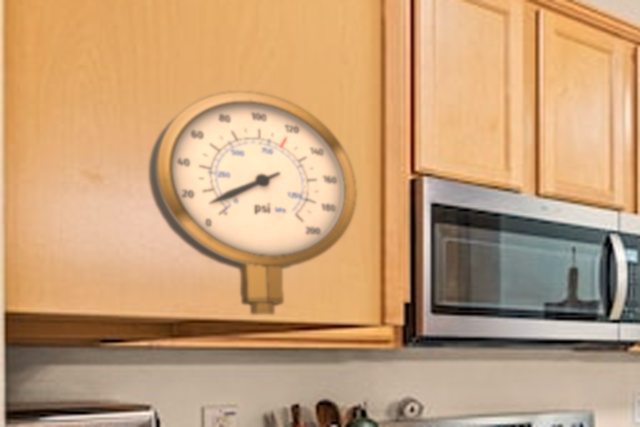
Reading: 10; psi
